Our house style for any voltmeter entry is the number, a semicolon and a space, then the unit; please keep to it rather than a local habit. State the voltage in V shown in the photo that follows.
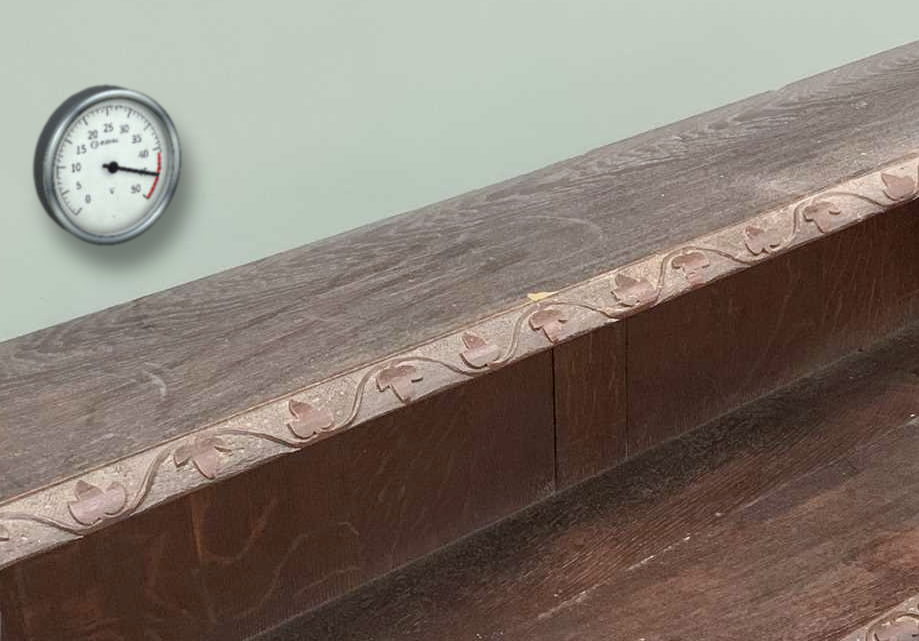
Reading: 45; V
